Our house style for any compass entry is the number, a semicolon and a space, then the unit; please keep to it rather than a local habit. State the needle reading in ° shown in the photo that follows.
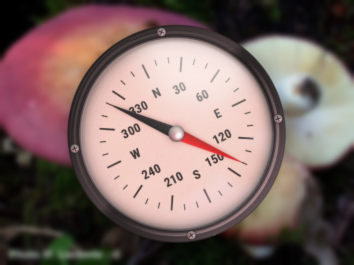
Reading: 140; °
